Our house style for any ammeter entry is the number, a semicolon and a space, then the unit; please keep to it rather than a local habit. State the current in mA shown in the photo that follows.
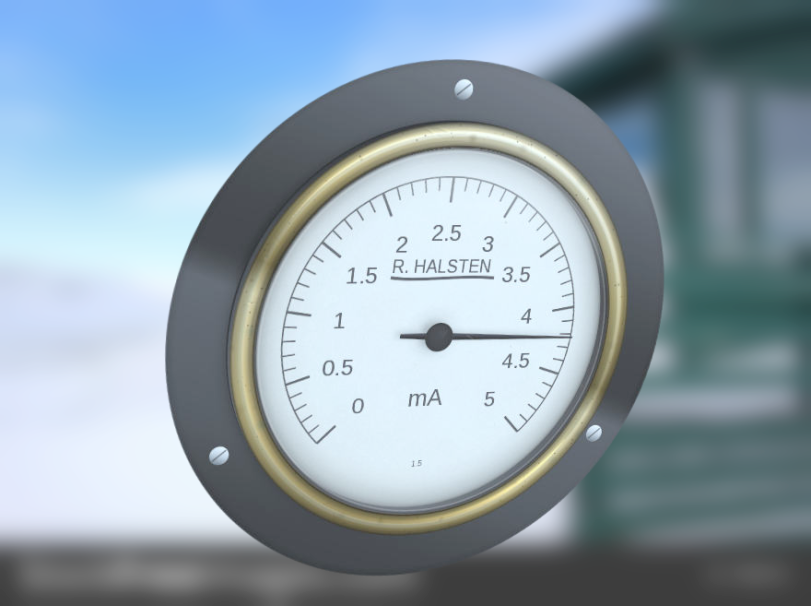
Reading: 4.2; mA
